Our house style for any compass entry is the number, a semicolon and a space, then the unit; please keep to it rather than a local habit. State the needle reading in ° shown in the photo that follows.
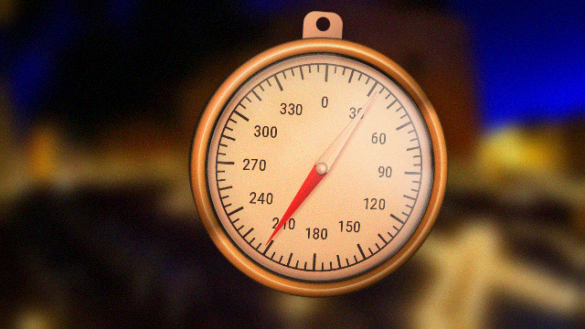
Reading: 212.5; °
